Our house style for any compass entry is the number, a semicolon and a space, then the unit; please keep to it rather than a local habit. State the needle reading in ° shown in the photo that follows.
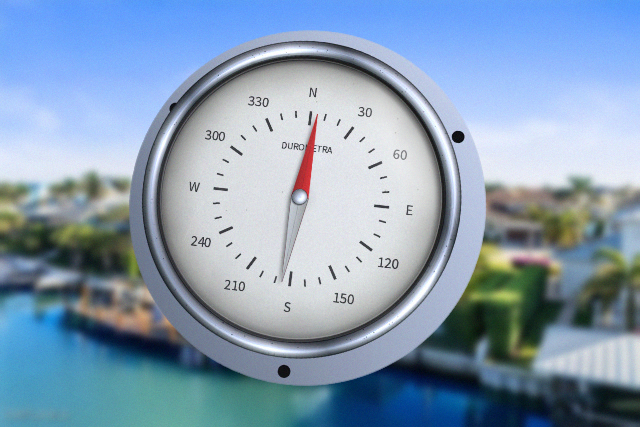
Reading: 5; °
